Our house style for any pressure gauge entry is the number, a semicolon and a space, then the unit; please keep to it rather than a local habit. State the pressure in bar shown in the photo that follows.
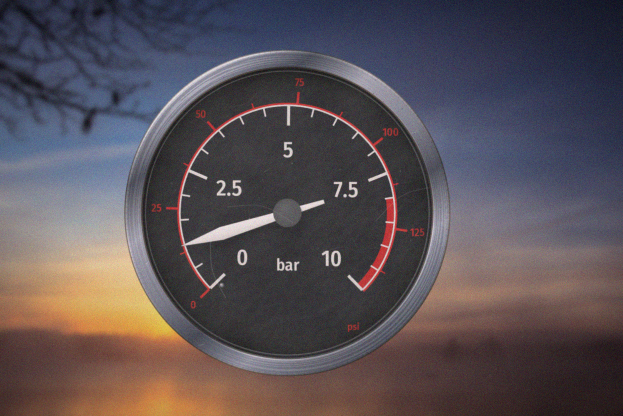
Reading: 1; bar
